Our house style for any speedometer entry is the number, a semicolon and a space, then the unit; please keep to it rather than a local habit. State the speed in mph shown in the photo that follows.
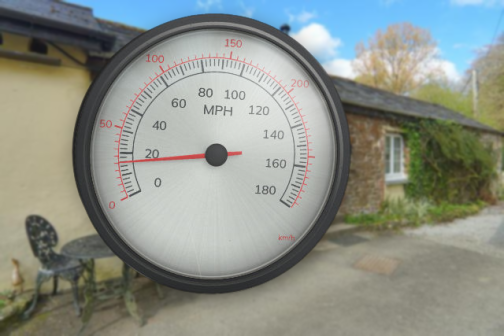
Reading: 16; mph
